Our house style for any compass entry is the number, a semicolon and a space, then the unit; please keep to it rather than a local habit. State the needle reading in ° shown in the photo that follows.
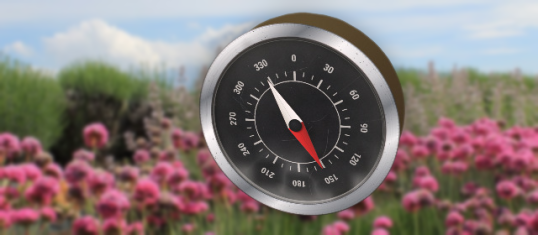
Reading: 150; °
